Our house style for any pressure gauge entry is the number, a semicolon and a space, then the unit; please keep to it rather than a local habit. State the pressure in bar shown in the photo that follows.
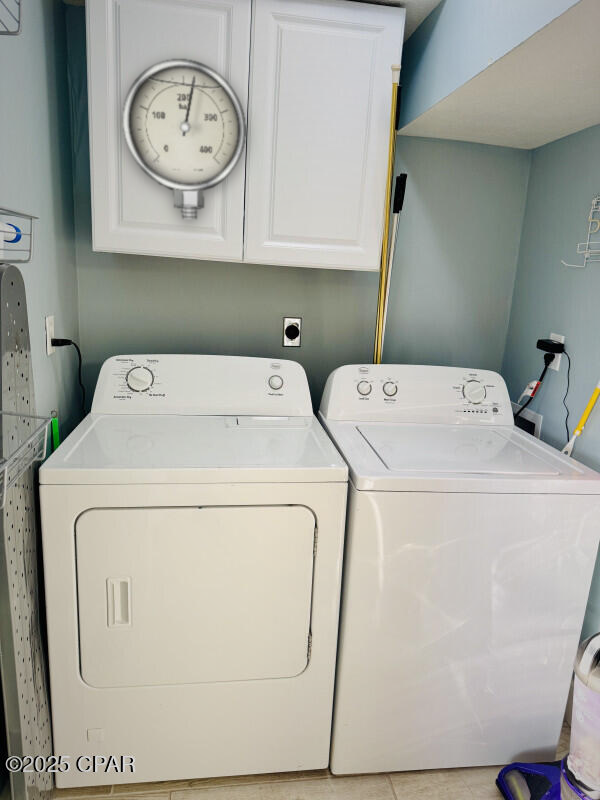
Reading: 220; bar
